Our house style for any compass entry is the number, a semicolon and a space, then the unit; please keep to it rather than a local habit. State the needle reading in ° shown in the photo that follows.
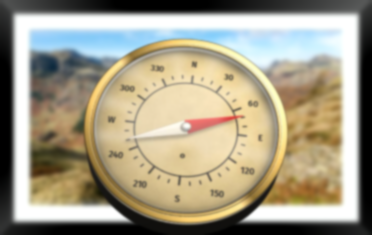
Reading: 70; °
